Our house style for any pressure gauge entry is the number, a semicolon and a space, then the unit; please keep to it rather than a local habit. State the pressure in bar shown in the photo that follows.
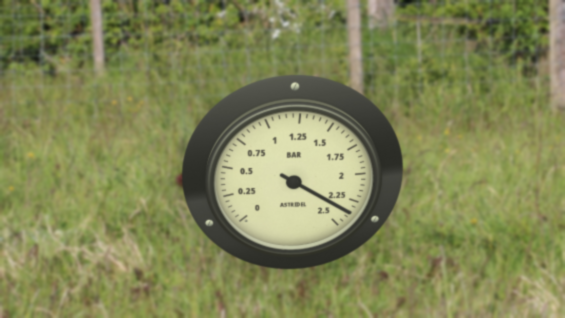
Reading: 2.35; bar
